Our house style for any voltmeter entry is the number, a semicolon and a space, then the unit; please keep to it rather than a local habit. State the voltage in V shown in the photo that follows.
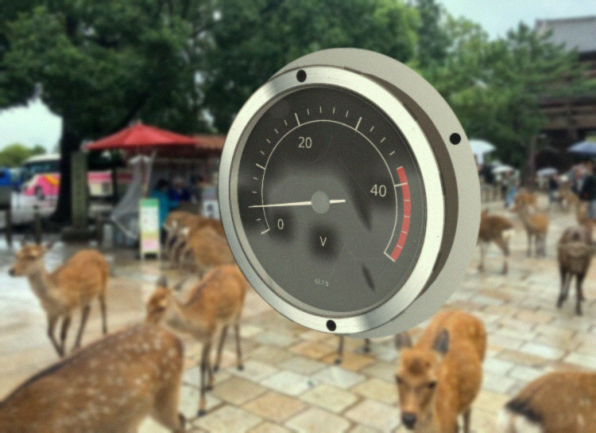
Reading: 4; V
